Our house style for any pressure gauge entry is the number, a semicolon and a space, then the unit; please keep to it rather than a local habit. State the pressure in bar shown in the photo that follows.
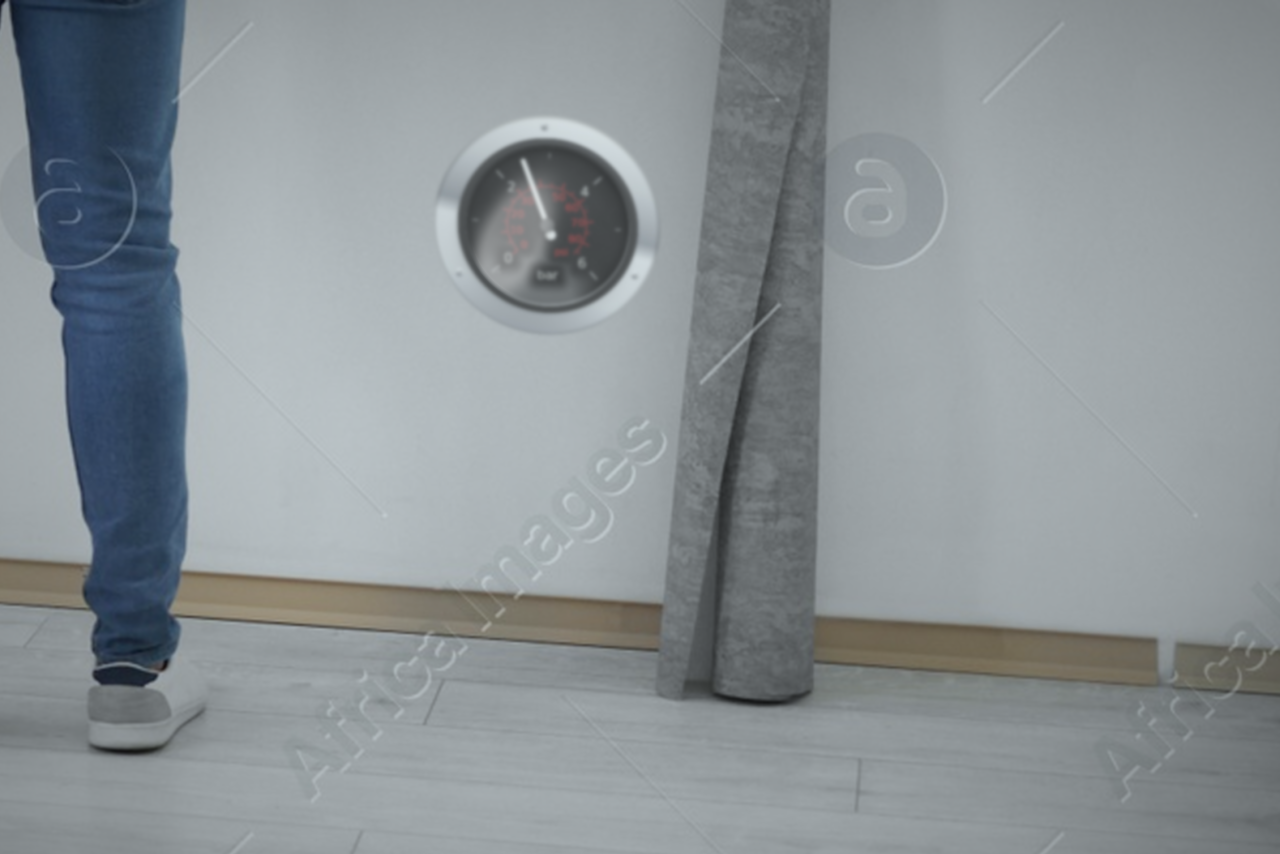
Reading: 2.5; bar
